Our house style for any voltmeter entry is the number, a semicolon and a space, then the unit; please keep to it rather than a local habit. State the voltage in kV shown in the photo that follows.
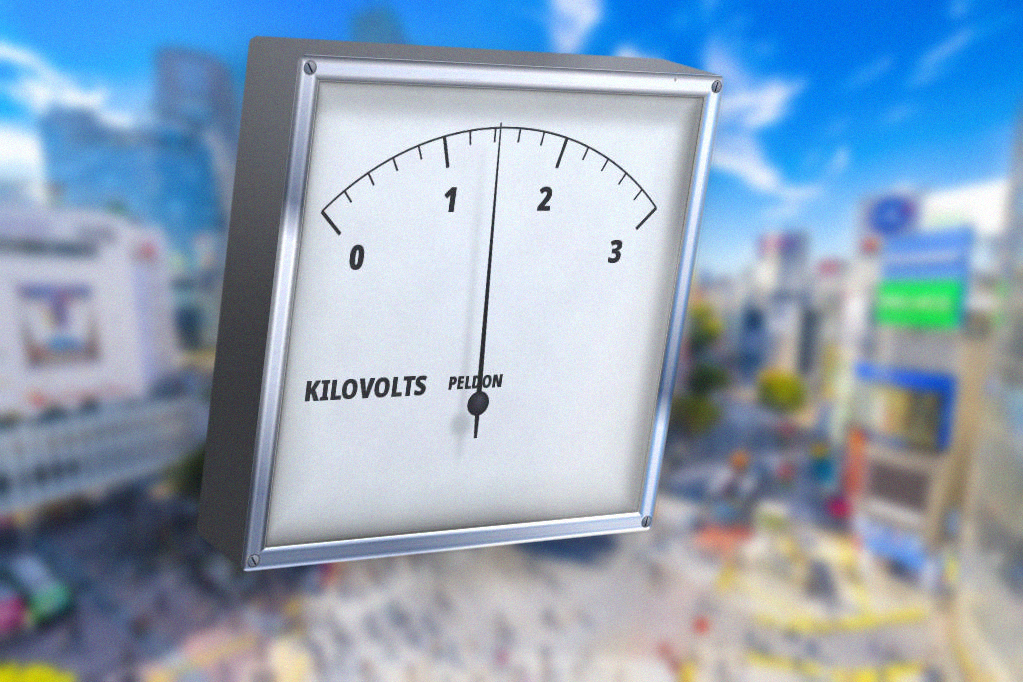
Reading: 1.4; kV
